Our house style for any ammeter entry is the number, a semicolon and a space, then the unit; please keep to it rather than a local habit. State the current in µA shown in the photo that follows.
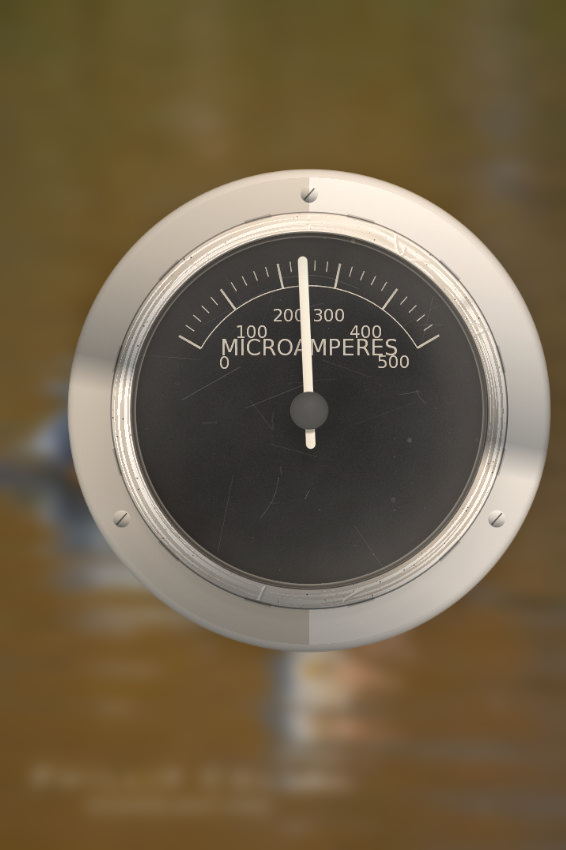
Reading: 240; µA
